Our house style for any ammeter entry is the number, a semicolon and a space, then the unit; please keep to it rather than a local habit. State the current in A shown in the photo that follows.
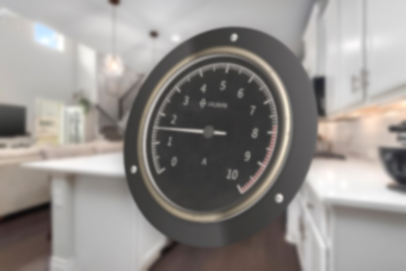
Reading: 1.5; A
